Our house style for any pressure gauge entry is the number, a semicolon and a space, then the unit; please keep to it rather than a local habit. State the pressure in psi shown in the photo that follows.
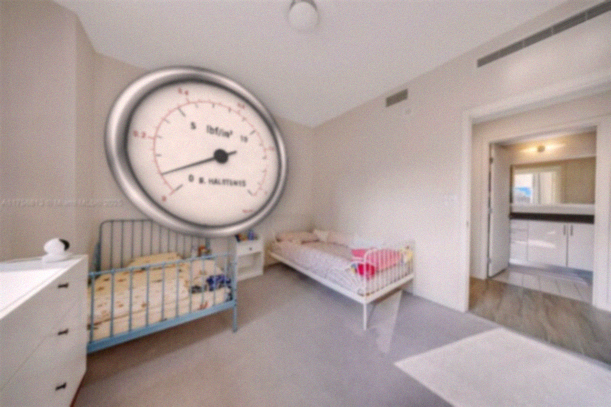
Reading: 1; psi
